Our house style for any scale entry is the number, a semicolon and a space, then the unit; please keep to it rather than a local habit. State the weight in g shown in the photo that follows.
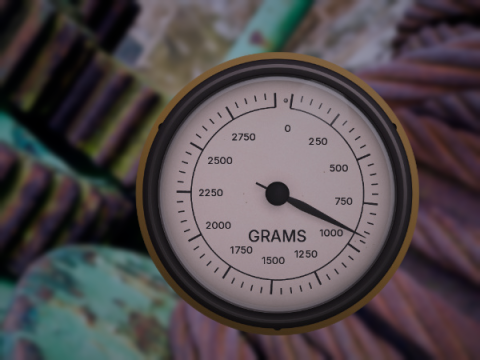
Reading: 925; g
